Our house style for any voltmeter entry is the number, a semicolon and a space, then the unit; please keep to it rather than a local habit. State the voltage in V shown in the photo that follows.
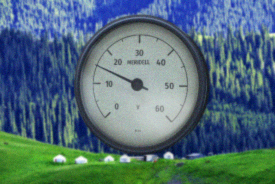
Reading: 15; V
